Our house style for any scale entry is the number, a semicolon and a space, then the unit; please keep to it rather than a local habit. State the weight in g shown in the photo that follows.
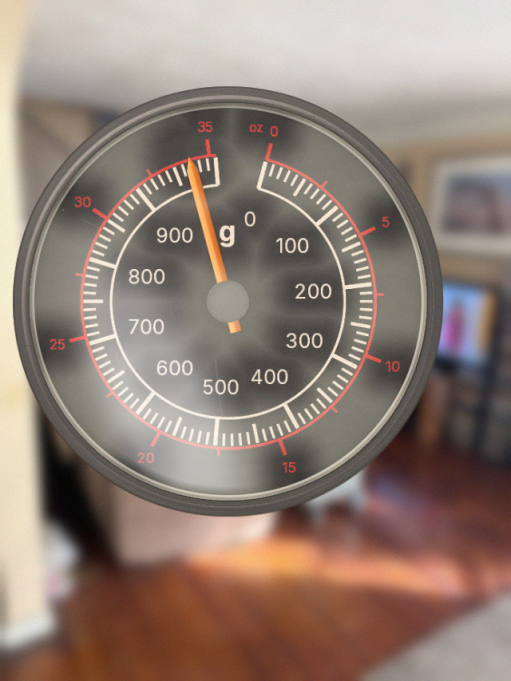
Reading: 970; g
